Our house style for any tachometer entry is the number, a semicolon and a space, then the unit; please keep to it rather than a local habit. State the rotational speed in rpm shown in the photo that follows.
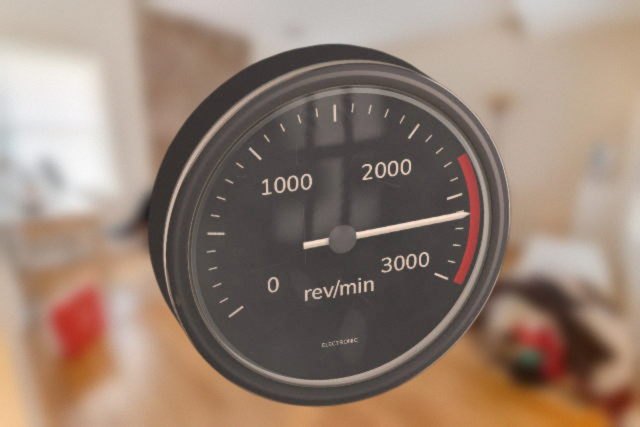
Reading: 2600; rpm
